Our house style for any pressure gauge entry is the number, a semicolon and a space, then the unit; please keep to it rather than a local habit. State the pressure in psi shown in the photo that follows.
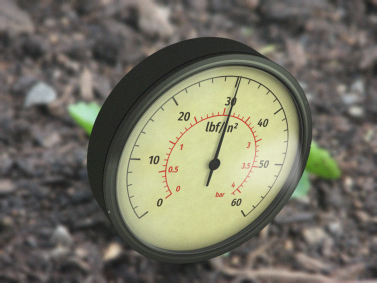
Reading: 30; psi
